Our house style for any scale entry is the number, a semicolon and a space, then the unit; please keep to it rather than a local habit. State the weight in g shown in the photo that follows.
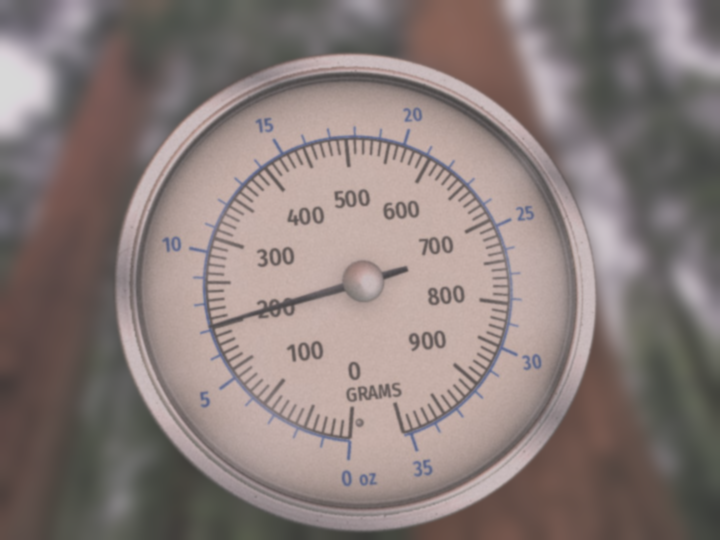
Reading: 200; g
